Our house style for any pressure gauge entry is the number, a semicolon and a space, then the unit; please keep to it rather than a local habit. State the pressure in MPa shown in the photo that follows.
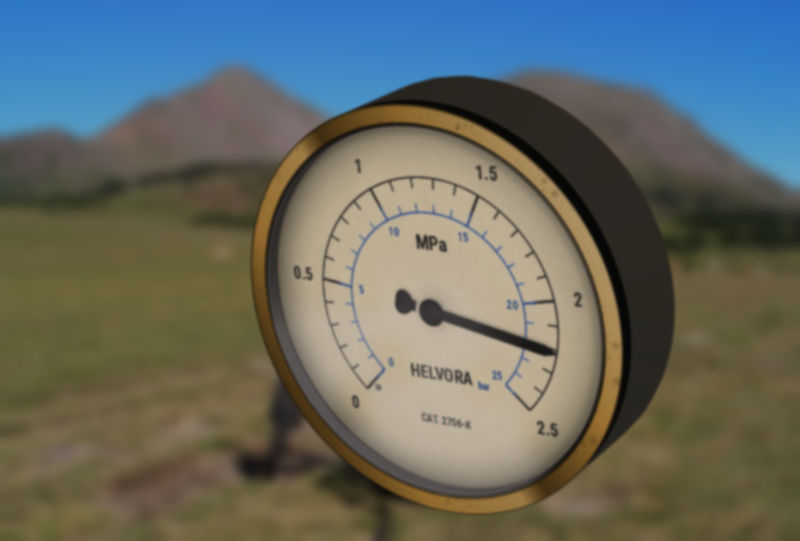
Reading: 2.2; MPa
